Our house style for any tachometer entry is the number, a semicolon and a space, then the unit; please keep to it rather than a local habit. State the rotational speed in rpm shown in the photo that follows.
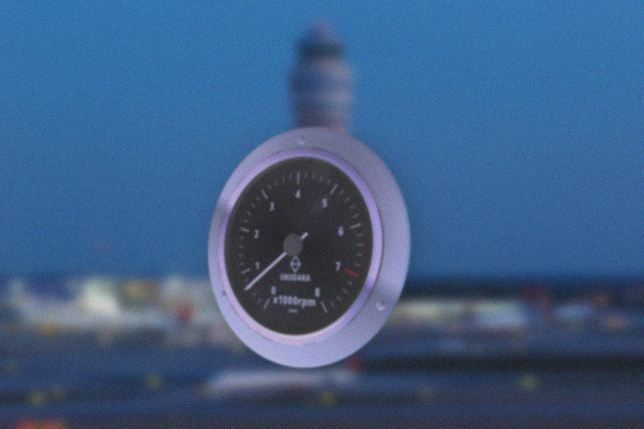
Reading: 600; rpm
